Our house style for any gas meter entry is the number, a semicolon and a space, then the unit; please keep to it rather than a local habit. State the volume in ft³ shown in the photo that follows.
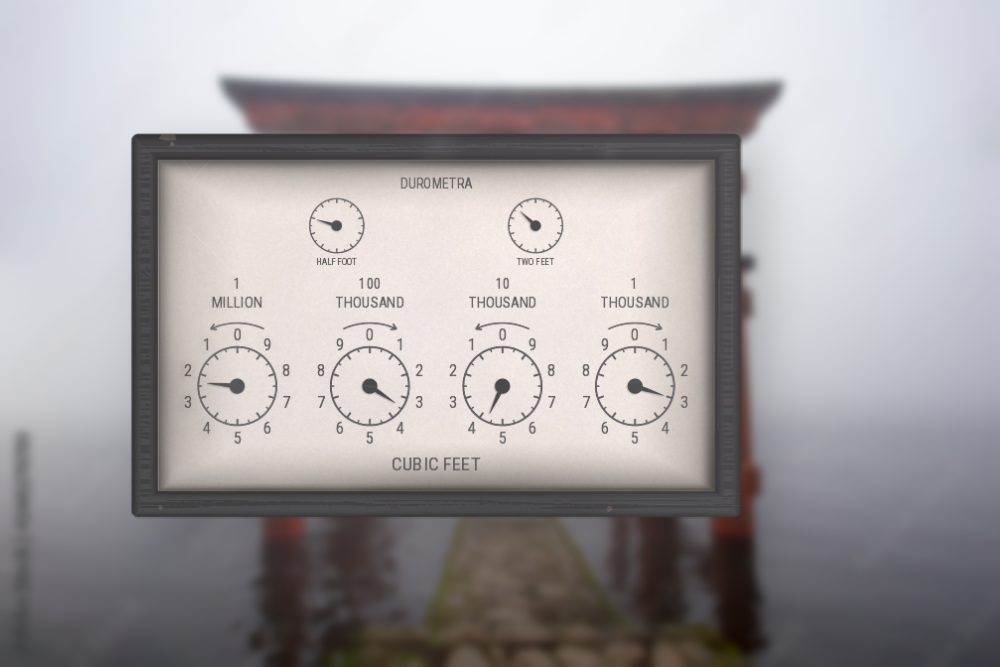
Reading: 234300; ft³
